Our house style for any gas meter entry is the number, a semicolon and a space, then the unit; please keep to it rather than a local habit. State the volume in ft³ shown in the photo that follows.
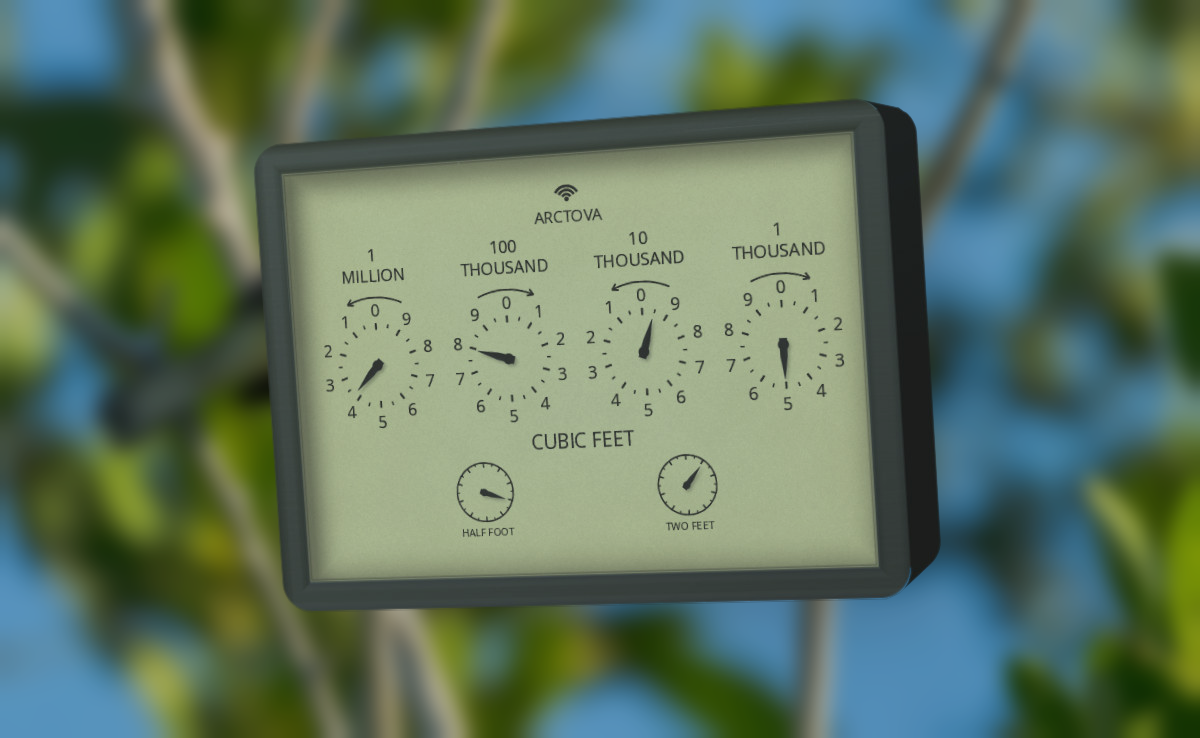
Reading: 379500; ft³
